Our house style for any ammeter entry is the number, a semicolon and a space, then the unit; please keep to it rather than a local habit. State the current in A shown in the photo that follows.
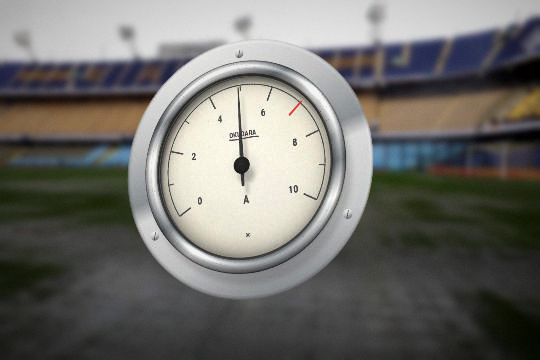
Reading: 5; A
